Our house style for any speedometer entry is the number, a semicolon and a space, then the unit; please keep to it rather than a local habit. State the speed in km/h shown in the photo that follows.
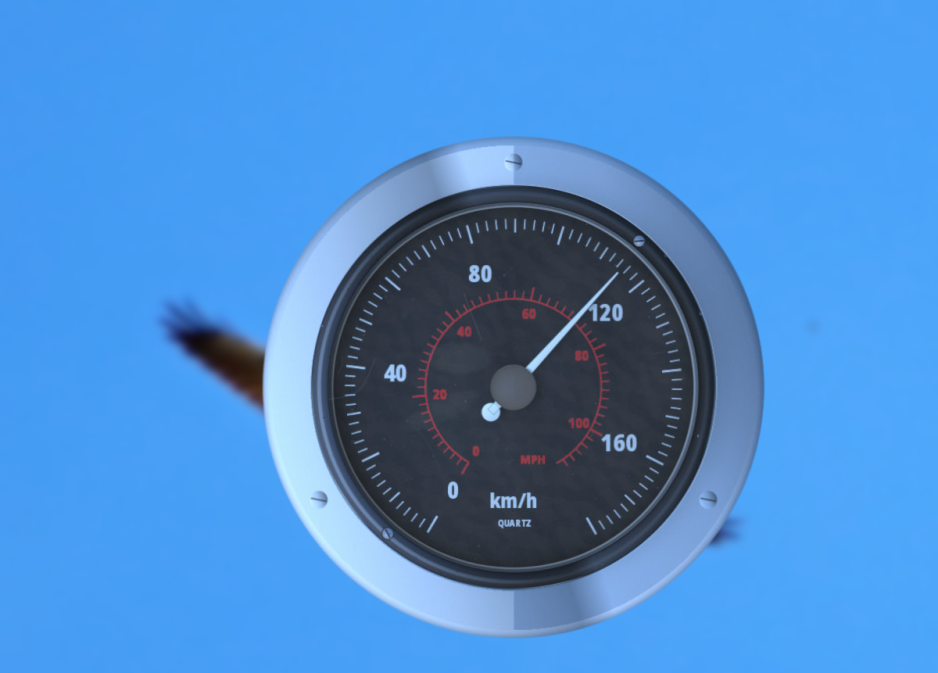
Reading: 115; km/h
